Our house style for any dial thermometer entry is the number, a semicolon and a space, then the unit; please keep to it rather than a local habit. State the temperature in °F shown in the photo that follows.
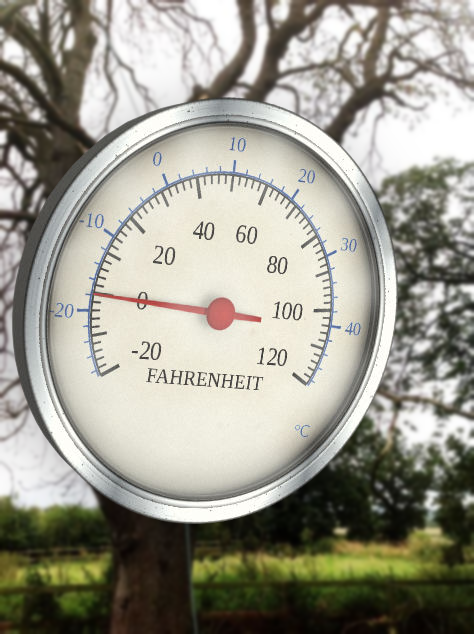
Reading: 0; °F
